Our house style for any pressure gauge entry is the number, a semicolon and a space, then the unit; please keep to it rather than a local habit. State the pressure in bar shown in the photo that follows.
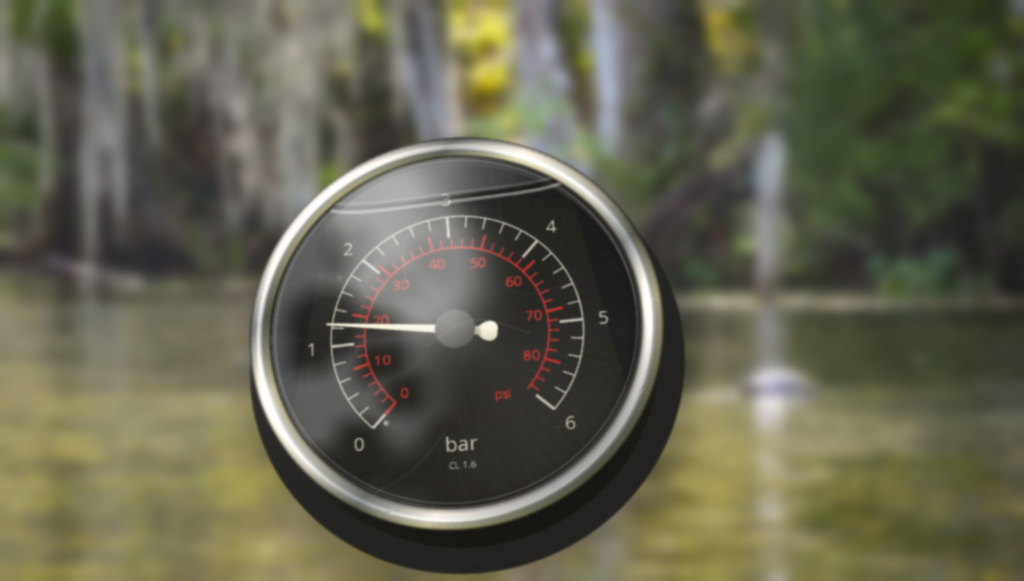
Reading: 1.2; bar
